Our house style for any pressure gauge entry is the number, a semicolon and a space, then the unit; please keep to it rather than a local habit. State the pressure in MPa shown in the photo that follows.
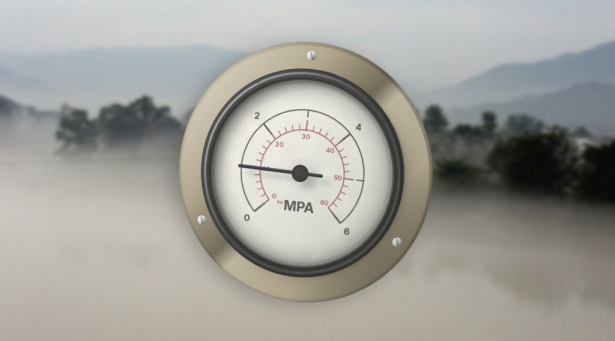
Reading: 1; MPa
